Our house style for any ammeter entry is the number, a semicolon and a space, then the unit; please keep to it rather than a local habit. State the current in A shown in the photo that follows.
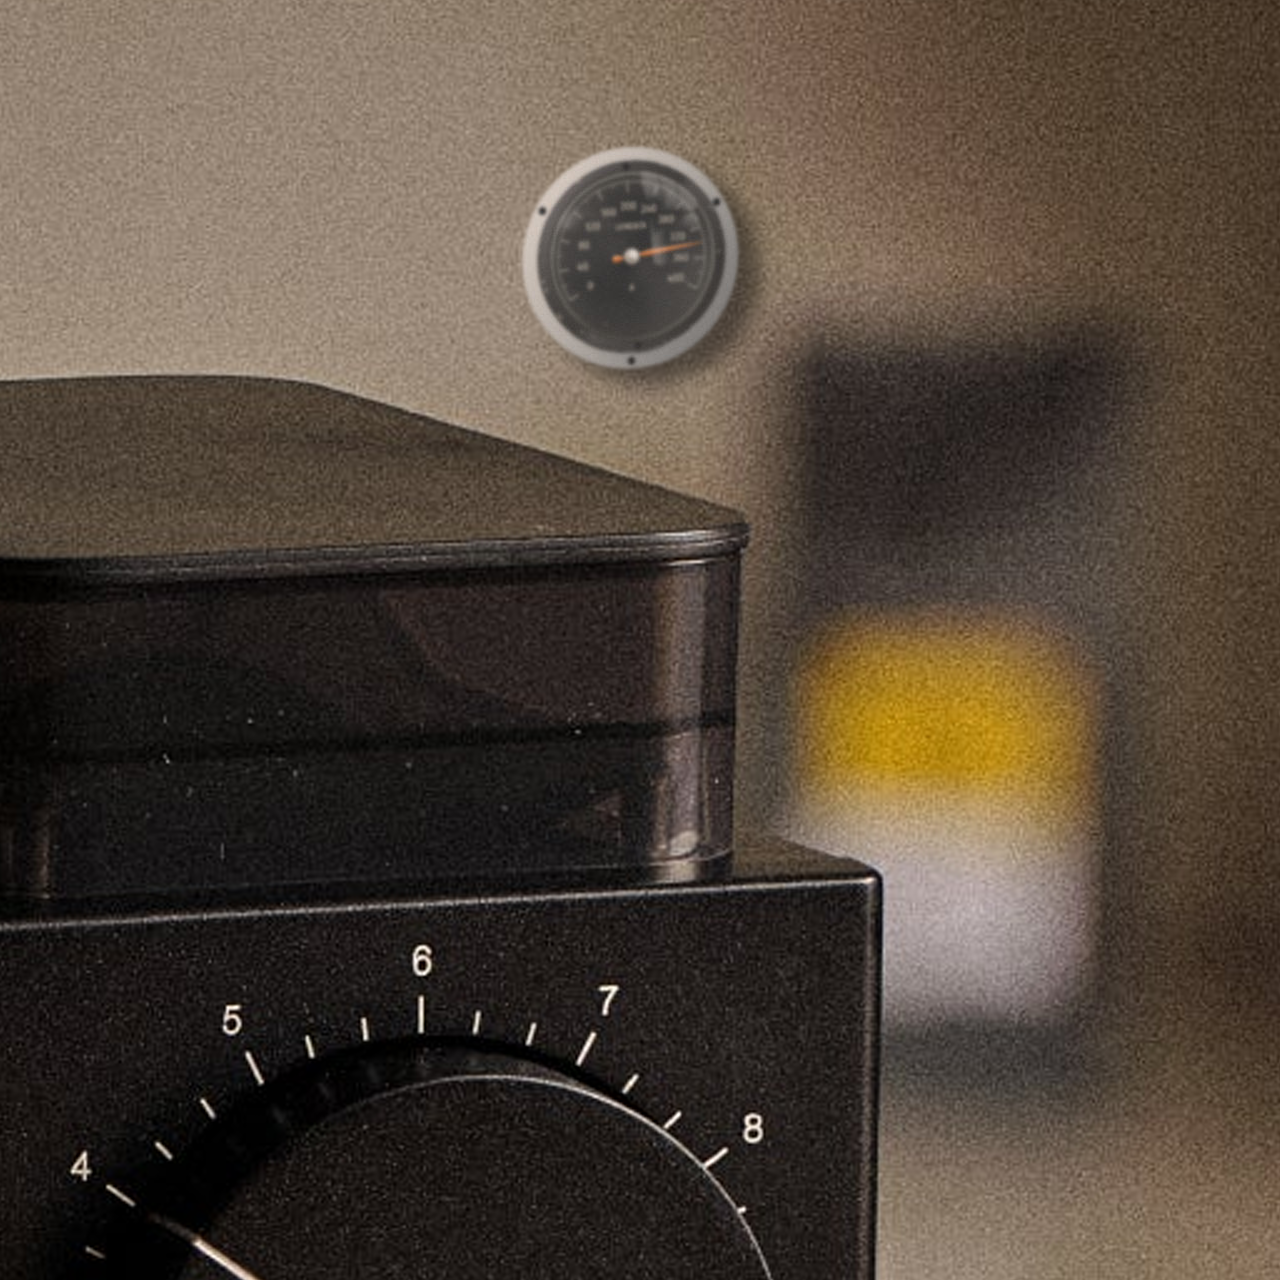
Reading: 340; A
